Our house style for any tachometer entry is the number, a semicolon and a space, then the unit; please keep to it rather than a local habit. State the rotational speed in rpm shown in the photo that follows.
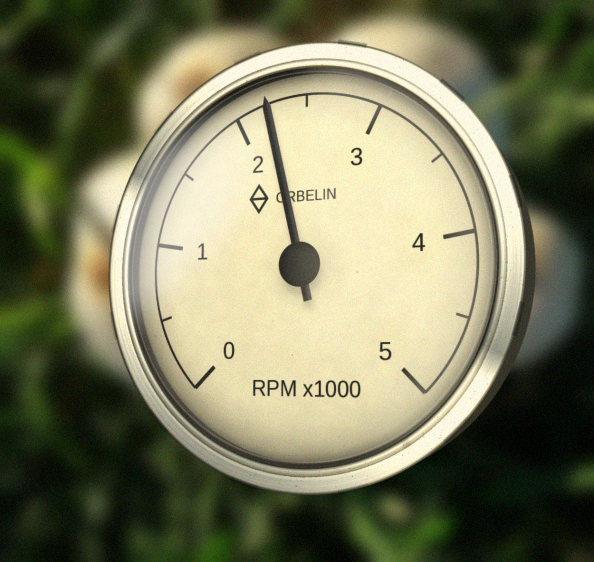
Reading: 2250; rpm
